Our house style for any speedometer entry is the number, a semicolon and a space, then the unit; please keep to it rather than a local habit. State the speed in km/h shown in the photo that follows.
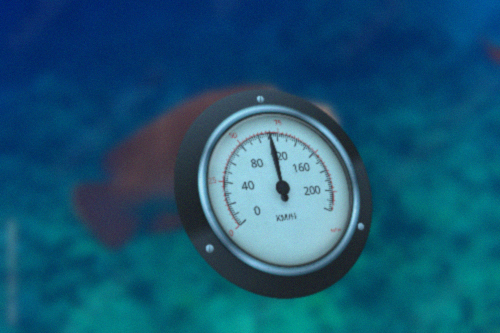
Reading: 110; km/h
